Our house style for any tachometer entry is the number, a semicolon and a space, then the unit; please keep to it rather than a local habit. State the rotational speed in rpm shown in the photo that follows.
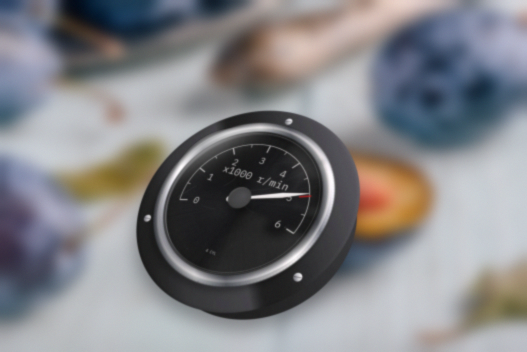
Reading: 5000; rpm
